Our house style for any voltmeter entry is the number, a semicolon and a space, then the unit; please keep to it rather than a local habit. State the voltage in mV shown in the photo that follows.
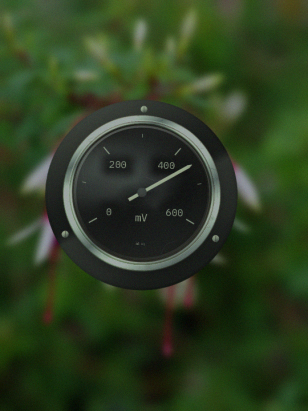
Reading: 450; mV
